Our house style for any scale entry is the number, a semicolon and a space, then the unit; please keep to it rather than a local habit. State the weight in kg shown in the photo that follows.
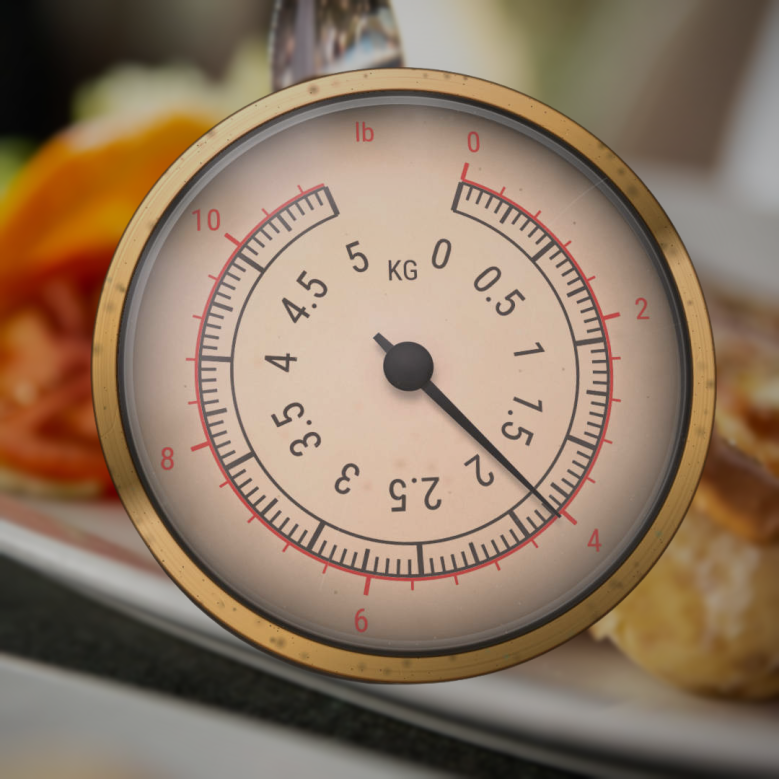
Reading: 1.85; kg
